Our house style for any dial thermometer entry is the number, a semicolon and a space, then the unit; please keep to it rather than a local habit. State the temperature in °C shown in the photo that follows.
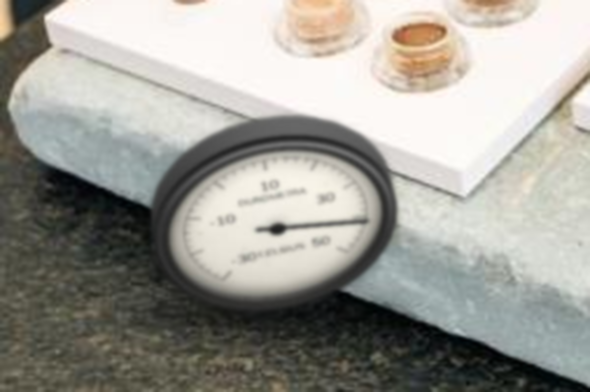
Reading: 40; °C
